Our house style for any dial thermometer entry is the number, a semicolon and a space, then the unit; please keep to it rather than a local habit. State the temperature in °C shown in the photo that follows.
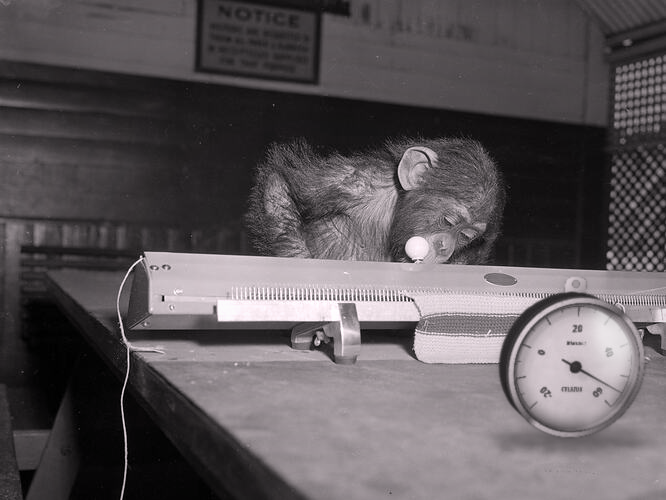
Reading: 55; °C
